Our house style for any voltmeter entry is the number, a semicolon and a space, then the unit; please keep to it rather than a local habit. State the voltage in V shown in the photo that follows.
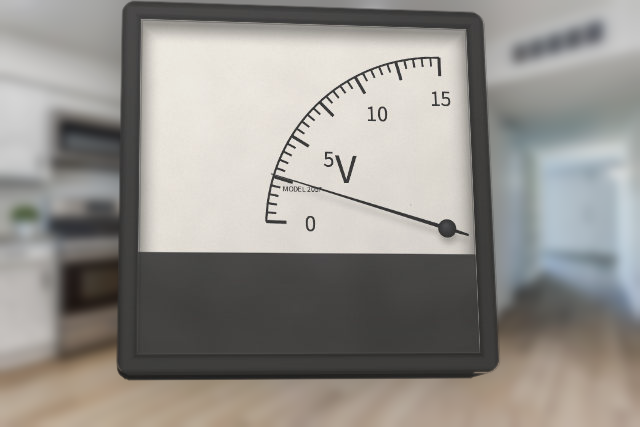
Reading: 2.5; V
